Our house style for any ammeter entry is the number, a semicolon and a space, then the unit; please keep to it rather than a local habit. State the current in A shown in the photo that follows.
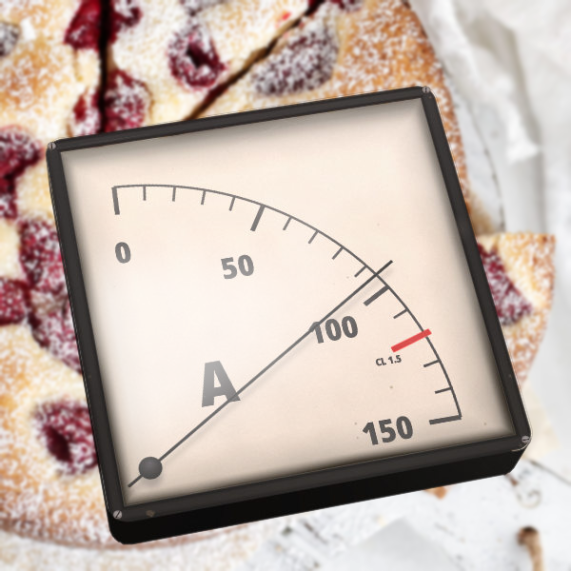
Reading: 95; A
